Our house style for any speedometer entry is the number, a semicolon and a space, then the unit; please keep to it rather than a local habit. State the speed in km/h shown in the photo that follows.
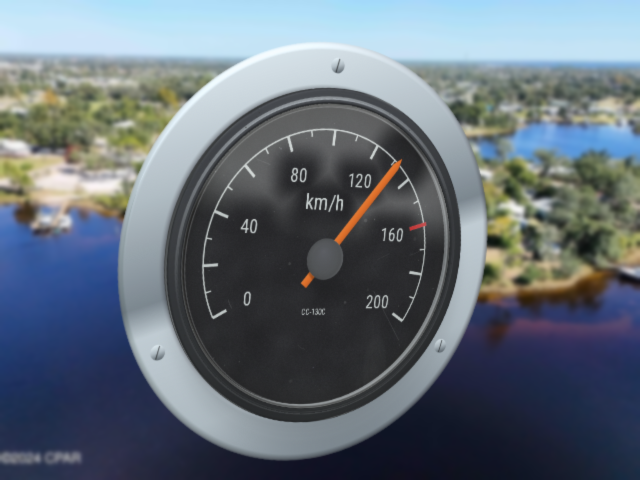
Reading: 130; km/h
